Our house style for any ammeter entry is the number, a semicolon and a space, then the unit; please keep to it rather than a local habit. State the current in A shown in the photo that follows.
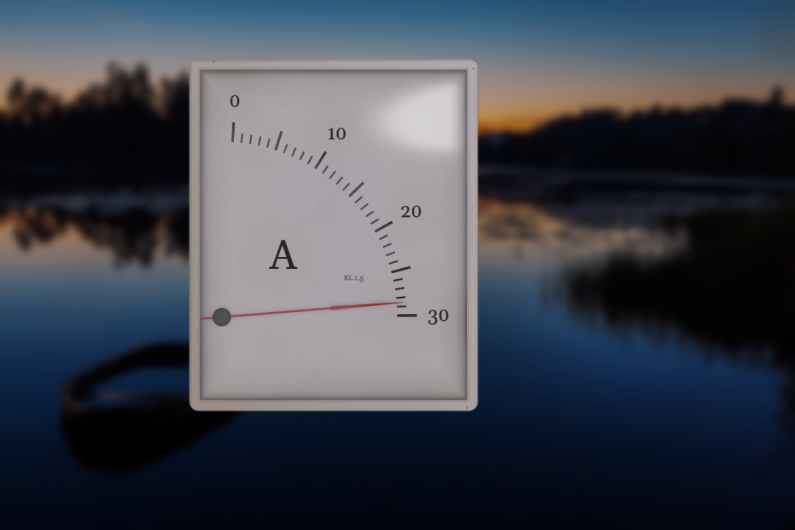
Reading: 28.5; A
